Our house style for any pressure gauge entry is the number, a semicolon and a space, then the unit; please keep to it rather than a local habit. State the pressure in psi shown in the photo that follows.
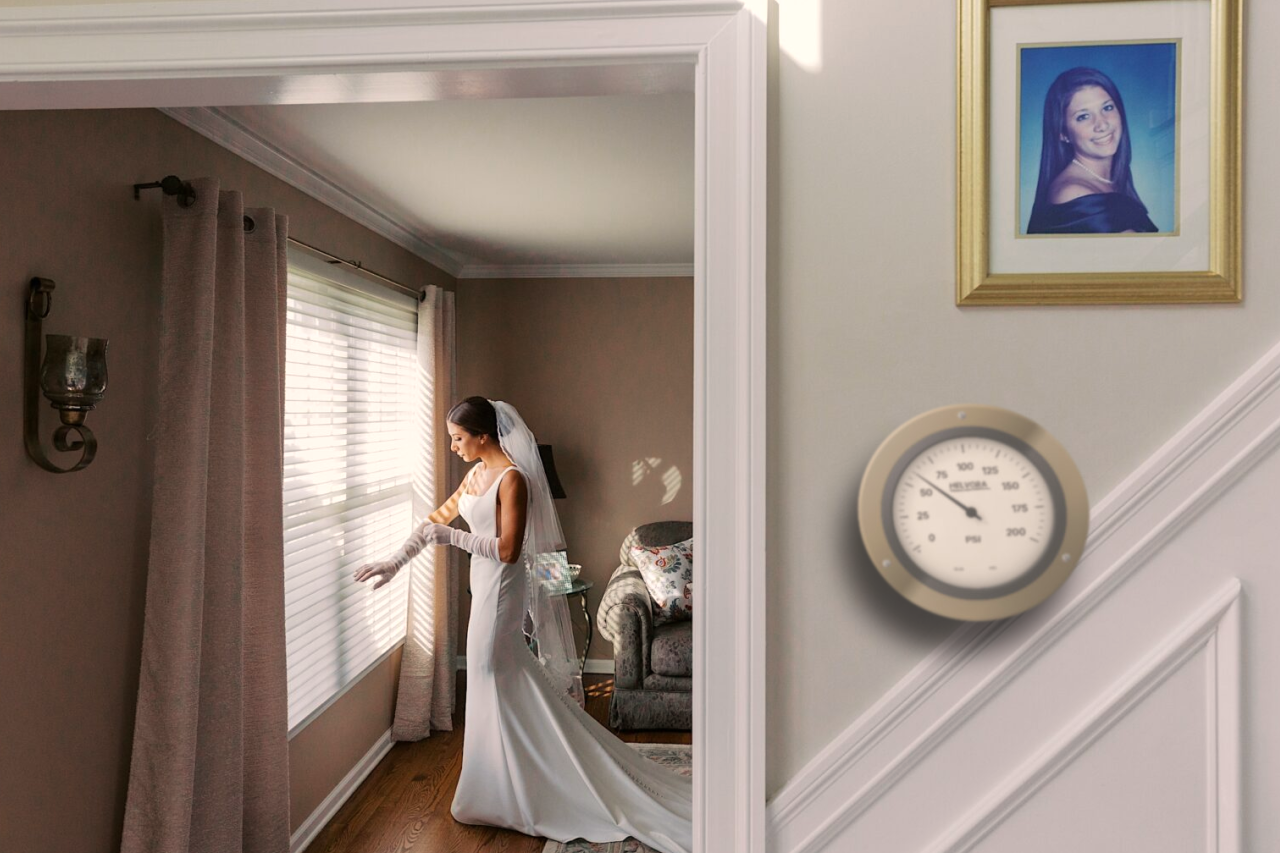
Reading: 60; psi
